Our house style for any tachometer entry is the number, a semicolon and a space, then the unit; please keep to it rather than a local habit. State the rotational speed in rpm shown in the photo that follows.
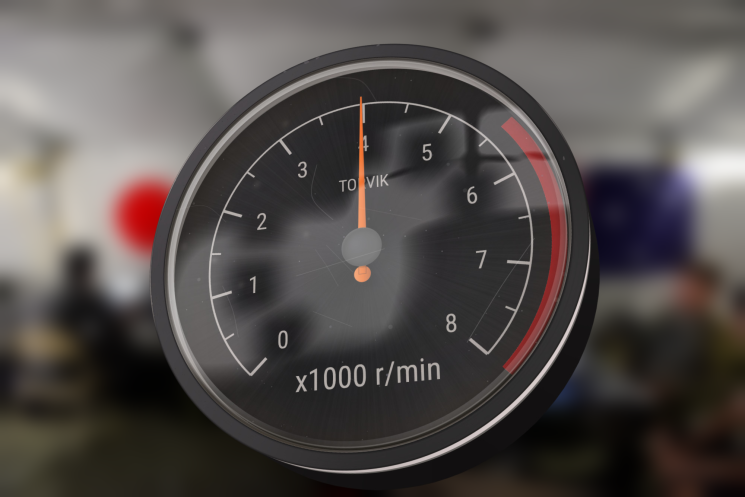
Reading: 4000; rpm
